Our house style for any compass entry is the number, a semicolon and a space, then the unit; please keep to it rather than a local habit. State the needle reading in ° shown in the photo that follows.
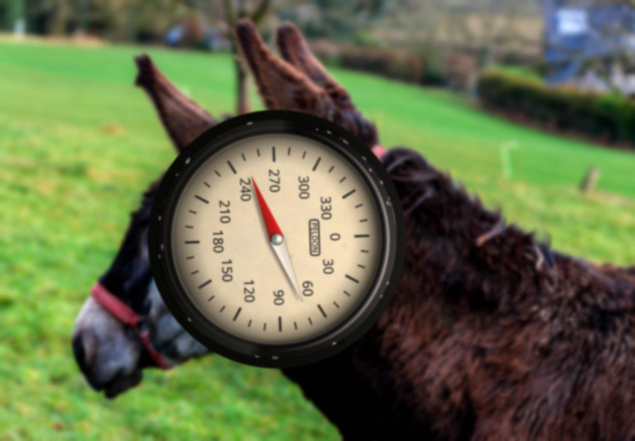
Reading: 250; °
